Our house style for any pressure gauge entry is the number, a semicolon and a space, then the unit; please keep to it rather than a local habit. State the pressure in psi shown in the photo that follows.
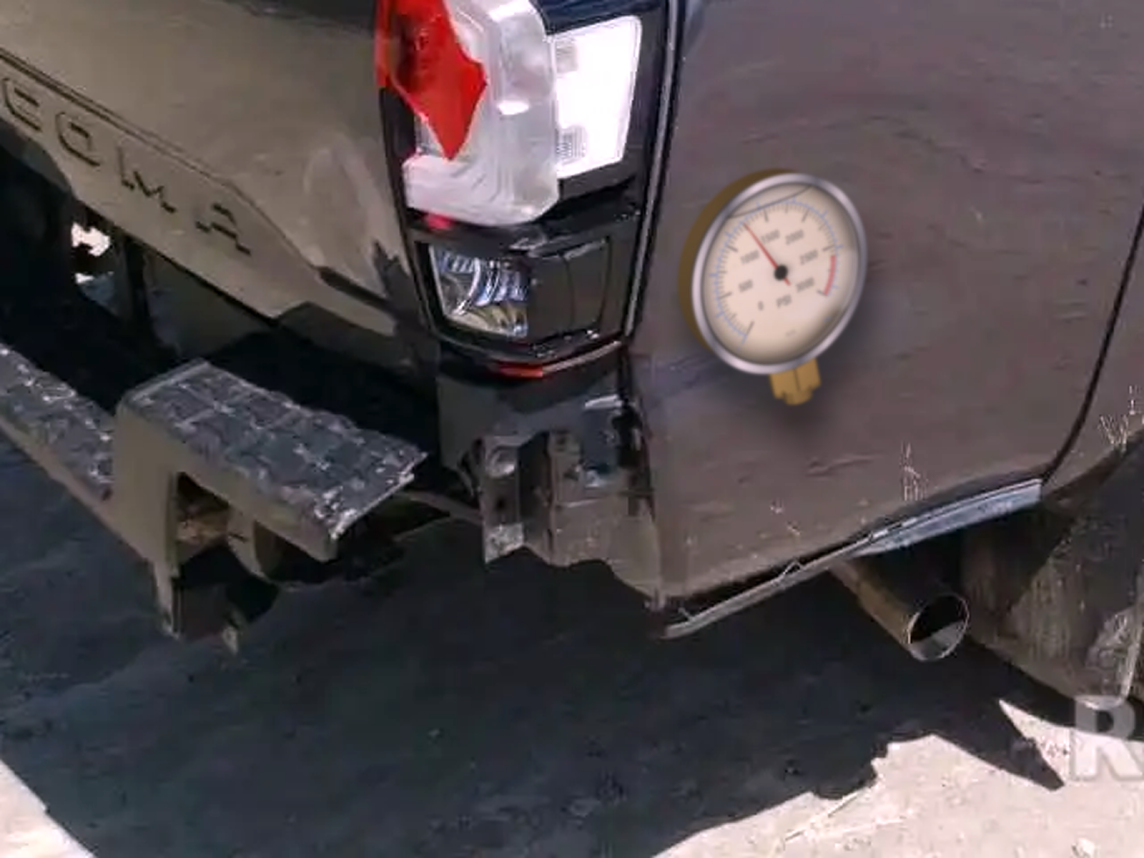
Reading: 1250; psi
